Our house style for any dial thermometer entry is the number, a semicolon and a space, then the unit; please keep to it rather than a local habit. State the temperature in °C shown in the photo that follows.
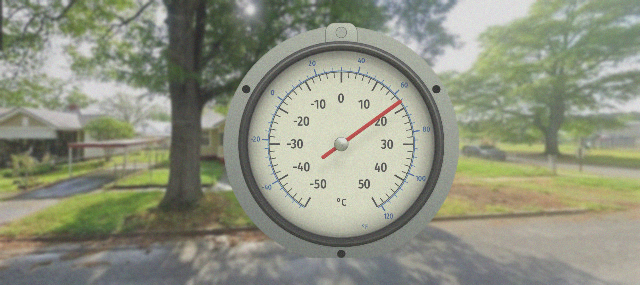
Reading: 18; °C
